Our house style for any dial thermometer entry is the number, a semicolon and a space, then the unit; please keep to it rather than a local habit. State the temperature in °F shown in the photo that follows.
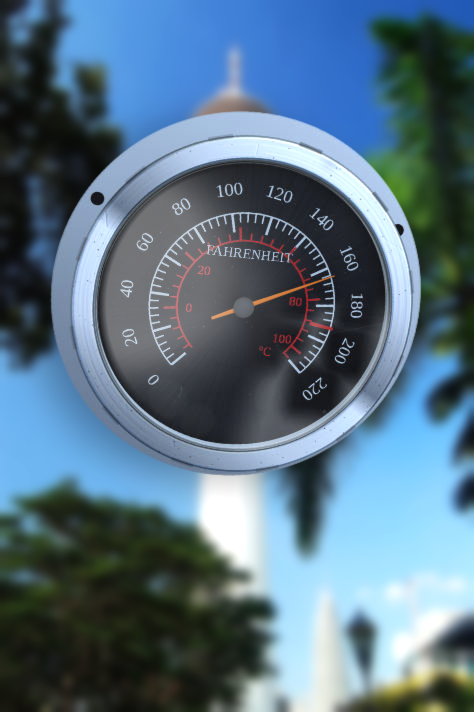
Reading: 164; °F
